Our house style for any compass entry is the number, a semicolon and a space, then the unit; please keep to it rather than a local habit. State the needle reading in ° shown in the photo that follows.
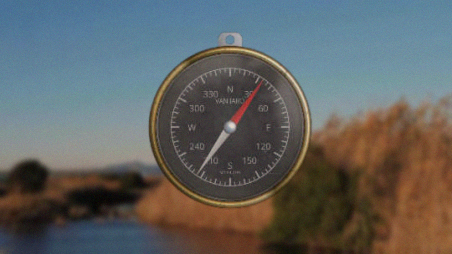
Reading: 35; °
